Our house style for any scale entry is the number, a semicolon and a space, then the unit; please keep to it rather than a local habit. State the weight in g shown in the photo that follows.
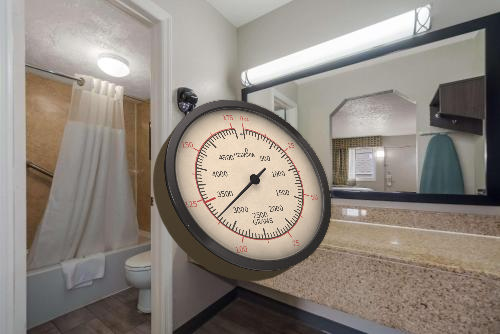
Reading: 3250; g
